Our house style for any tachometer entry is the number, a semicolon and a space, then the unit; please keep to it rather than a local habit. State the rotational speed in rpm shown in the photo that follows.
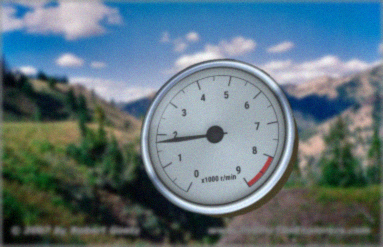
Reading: 1750; rpm
